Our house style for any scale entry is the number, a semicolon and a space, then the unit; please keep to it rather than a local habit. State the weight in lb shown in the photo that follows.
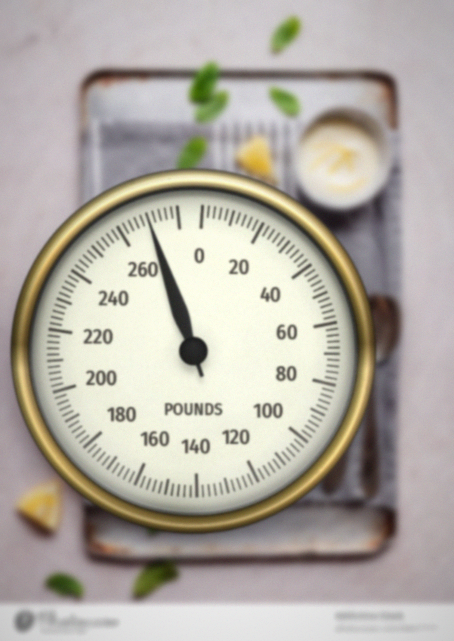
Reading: 270; lb
